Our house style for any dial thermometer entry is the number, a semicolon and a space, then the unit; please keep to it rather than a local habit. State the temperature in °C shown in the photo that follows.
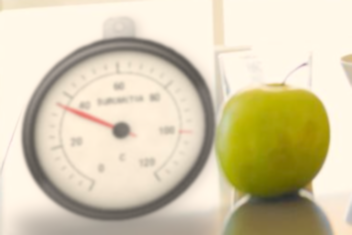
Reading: 36; °C
